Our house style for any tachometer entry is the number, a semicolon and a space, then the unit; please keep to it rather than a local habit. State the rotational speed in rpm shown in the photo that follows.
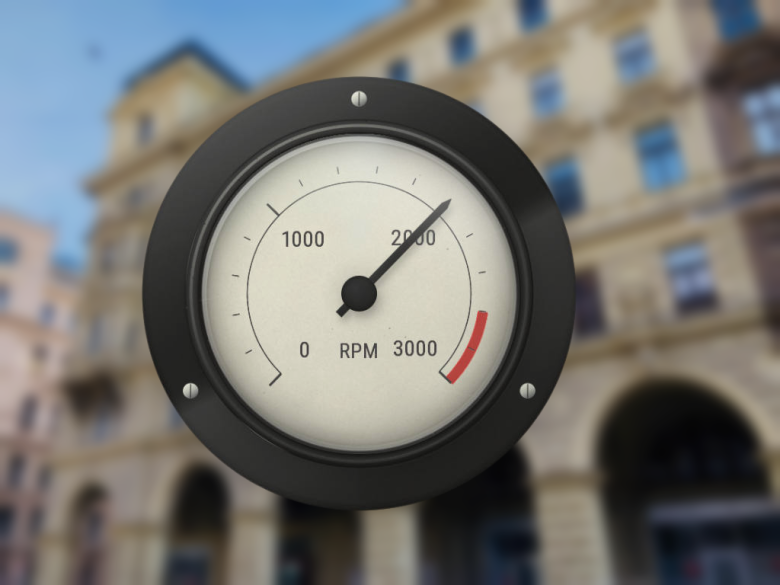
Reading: 2000; rpm
